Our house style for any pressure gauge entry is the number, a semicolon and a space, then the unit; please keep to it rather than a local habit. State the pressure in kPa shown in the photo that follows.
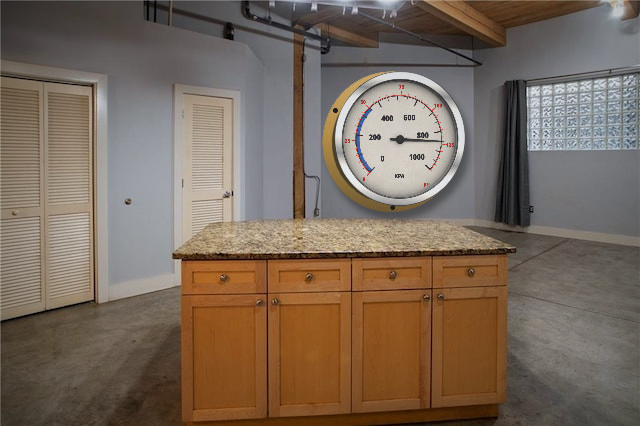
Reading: 850; kPa
